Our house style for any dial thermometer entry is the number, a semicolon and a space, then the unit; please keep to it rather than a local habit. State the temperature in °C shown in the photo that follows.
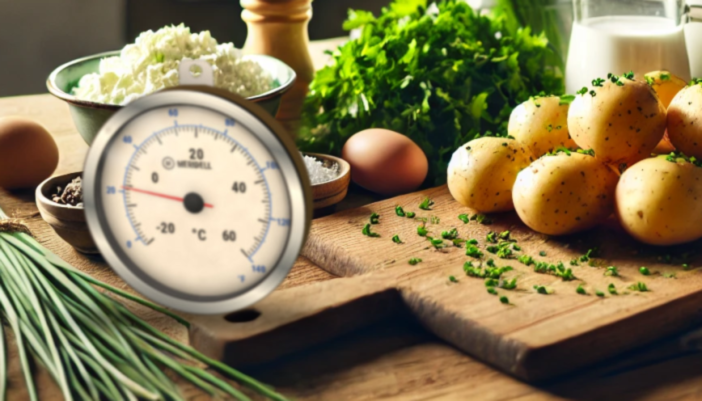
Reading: -5; °C
